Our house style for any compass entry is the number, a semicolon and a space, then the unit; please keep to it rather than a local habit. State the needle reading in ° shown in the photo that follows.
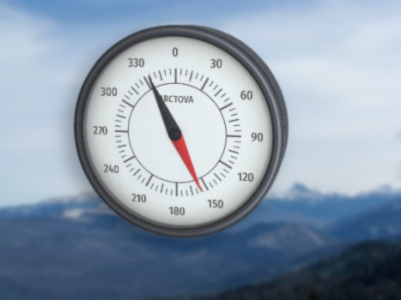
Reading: 155; °
